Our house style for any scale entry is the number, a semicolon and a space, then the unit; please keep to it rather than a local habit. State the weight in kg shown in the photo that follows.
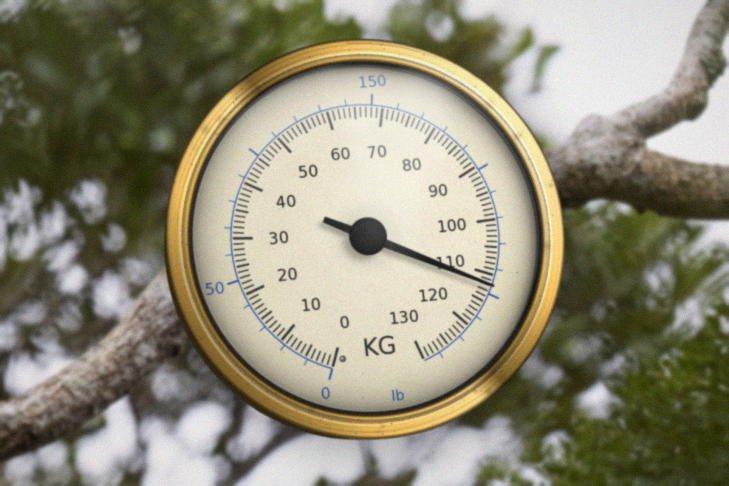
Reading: 112; kg
